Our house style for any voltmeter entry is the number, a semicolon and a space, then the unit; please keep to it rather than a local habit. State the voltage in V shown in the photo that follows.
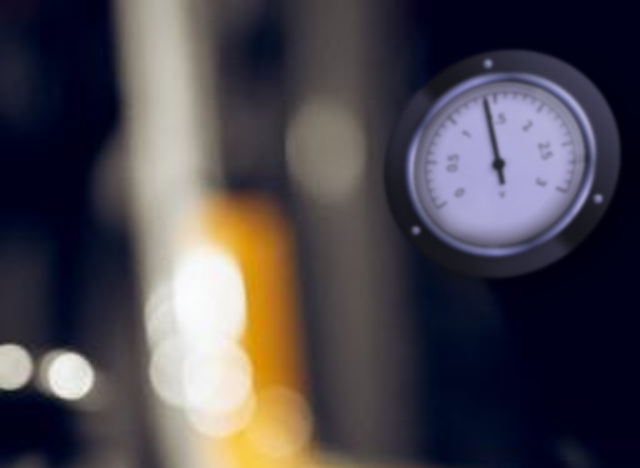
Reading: 1.4; V
